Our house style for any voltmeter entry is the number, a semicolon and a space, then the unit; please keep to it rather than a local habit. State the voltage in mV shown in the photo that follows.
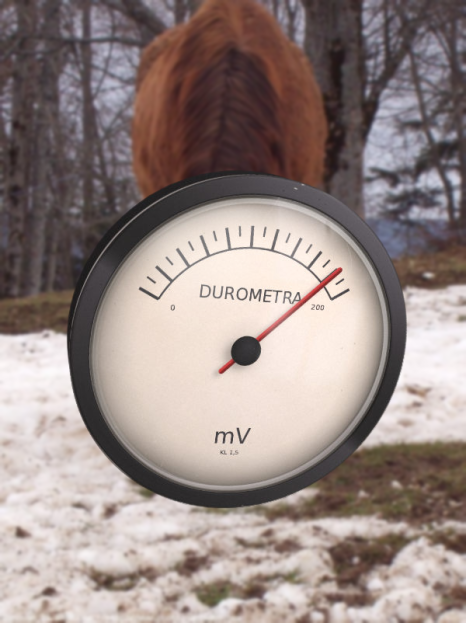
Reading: 180; mV
